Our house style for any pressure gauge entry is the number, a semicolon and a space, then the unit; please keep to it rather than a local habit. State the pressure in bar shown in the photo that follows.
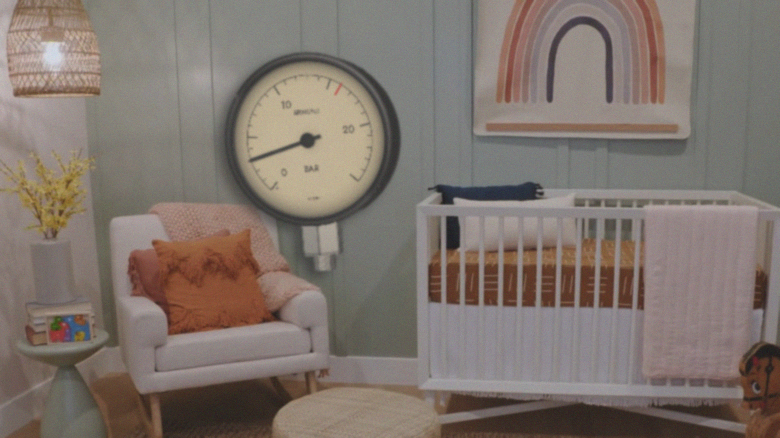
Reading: 3; bar
